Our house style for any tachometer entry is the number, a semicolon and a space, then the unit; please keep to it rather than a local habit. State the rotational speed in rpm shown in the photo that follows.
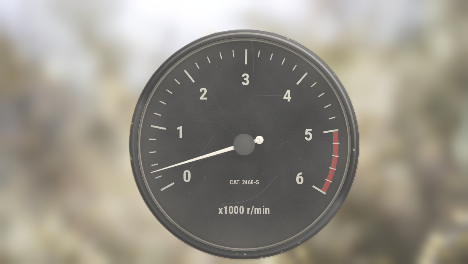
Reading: 300; rpm
